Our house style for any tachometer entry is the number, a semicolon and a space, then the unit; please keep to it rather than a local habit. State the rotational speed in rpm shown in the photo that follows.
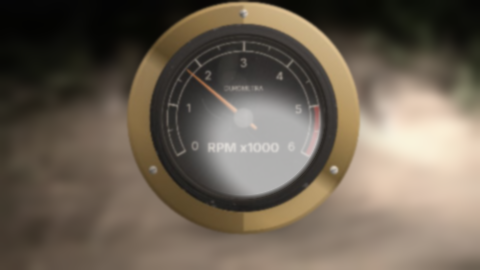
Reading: 1750; rpm
